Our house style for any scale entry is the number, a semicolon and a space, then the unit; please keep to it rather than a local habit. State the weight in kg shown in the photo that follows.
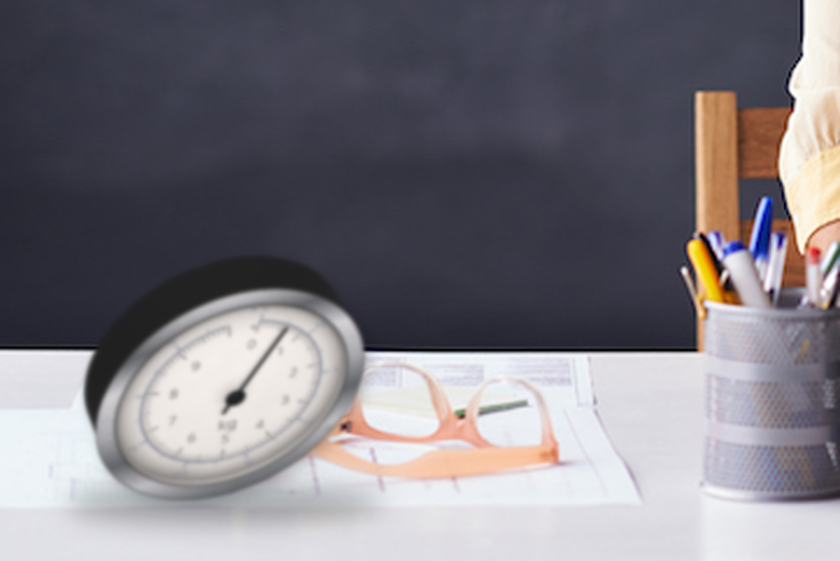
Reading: 0.5; kg
